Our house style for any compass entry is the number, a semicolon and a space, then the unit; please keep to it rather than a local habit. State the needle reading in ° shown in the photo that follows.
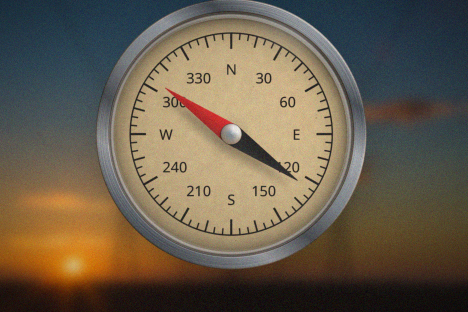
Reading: 305; °
